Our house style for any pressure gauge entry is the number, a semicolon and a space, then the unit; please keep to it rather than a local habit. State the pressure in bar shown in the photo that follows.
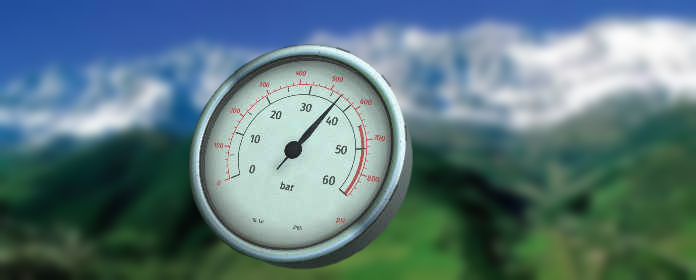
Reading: 37.5; bar
